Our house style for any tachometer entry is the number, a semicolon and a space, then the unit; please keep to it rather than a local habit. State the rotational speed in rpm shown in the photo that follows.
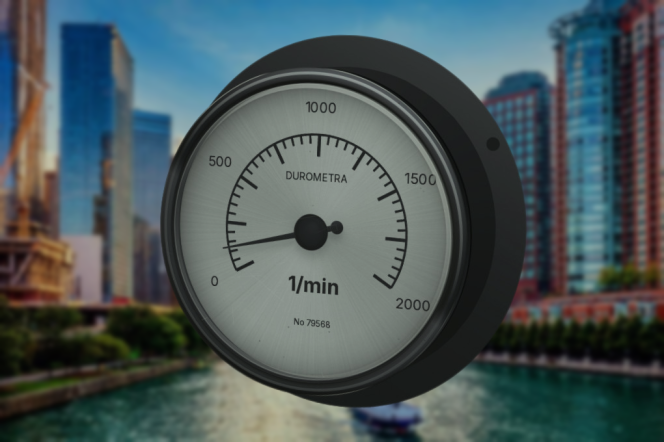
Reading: 125; rpm
